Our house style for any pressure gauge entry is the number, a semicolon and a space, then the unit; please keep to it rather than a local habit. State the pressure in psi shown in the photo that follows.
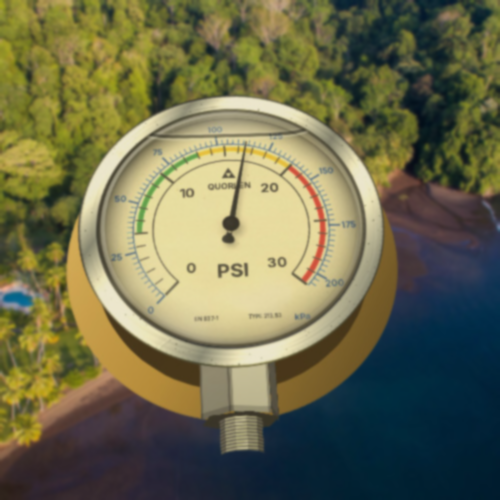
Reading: 16.5; psi
